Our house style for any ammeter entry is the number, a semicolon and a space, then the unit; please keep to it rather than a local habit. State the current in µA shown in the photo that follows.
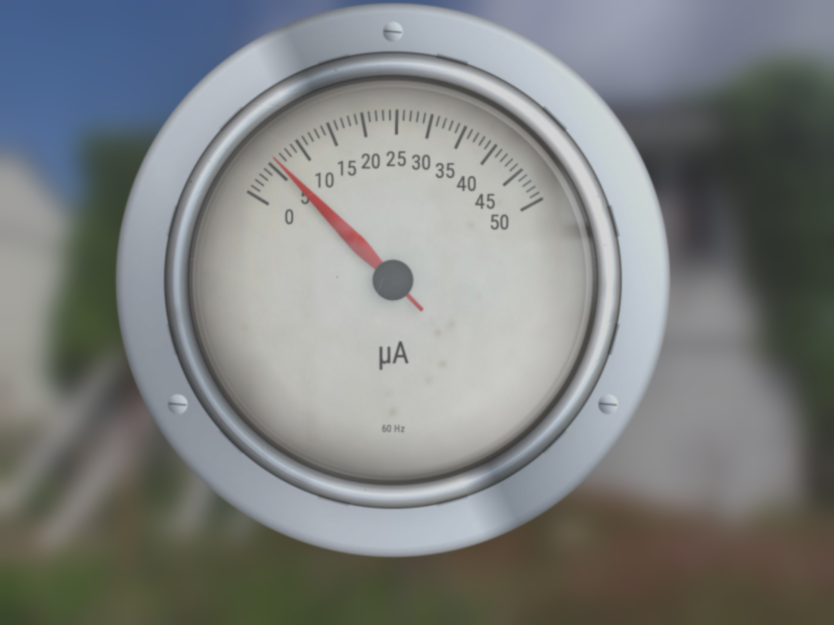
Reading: 6; µA
